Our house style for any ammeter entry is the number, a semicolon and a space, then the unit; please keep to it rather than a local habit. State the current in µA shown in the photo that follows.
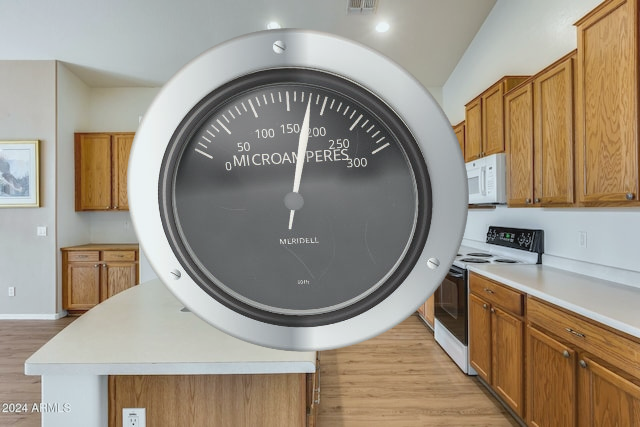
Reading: 180; µA
